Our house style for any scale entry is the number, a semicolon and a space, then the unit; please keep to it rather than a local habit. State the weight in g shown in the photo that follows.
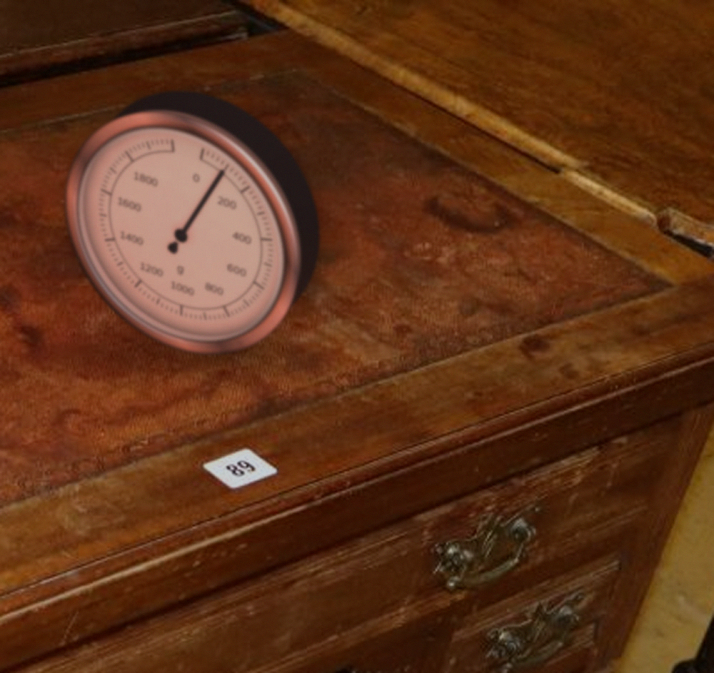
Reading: 100; g
